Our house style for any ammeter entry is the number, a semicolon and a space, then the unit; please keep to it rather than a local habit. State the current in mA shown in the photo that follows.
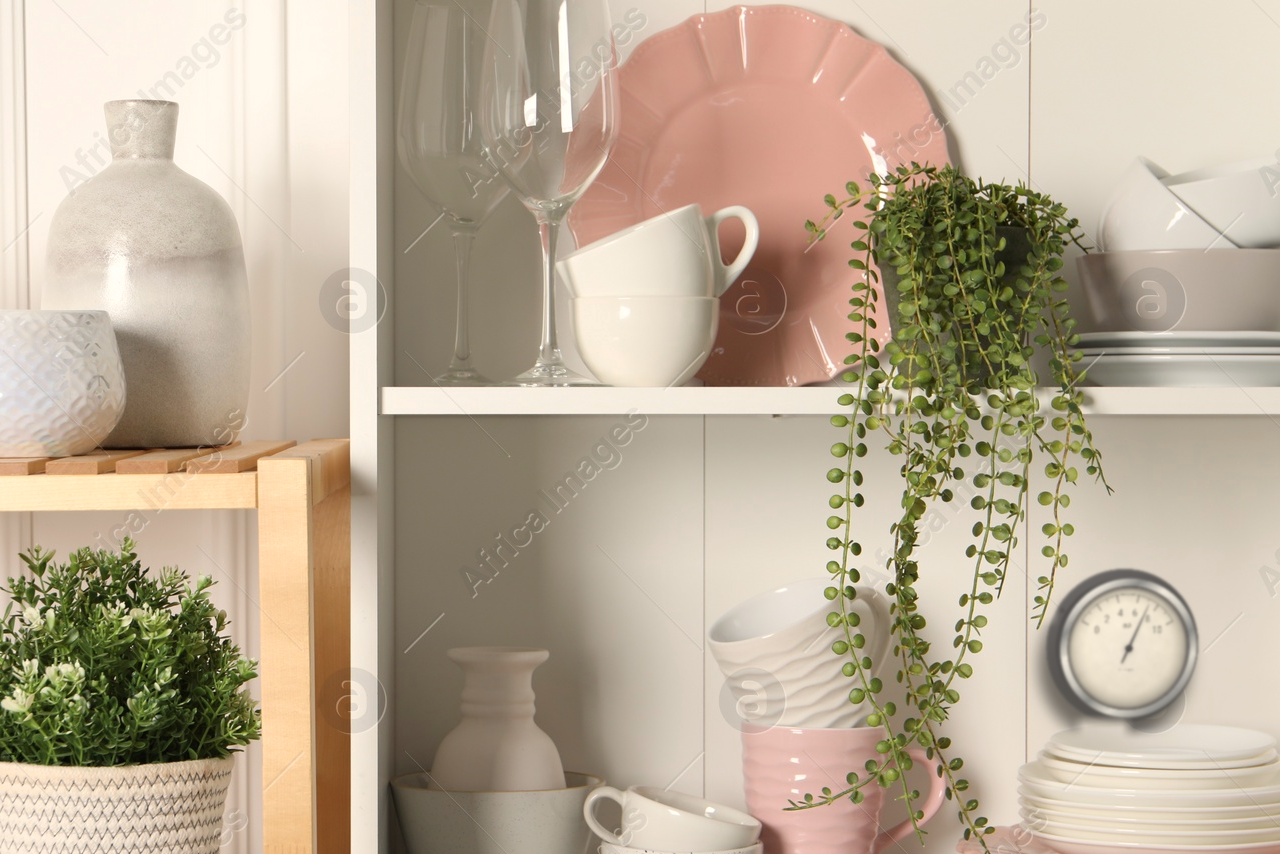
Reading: 7; mA
